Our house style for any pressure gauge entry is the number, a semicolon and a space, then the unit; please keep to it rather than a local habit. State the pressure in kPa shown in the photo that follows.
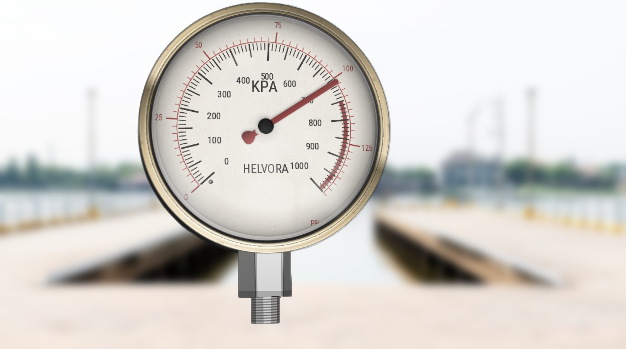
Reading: 700; kPa
